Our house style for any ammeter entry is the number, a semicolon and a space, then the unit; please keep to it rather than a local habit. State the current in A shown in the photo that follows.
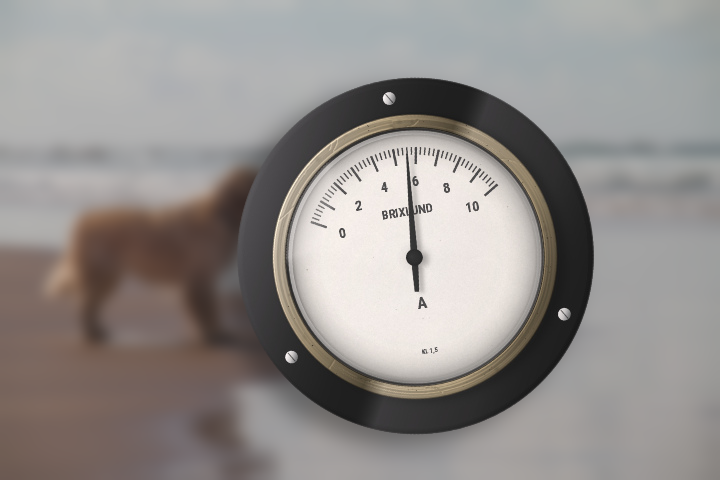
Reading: 5.6; A
